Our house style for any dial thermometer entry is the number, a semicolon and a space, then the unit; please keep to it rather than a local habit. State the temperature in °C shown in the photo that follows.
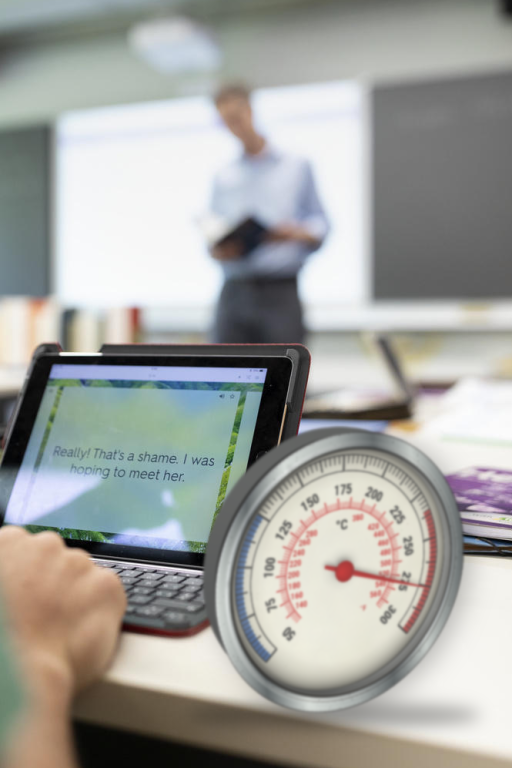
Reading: 275; °C
